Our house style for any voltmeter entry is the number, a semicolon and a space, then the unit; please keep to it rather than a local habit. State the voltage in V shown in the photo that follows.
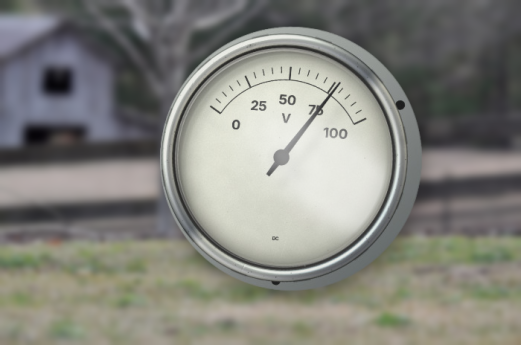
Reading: 77.5; V
